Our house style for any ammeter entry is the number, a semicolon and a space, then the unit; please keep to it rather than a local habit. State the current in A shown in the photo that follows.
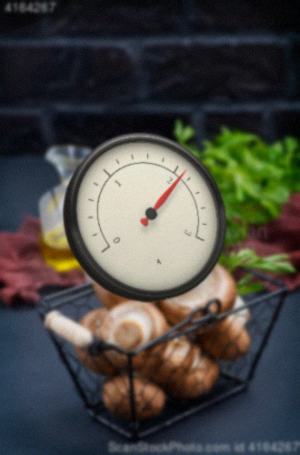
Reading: 2.1; A
